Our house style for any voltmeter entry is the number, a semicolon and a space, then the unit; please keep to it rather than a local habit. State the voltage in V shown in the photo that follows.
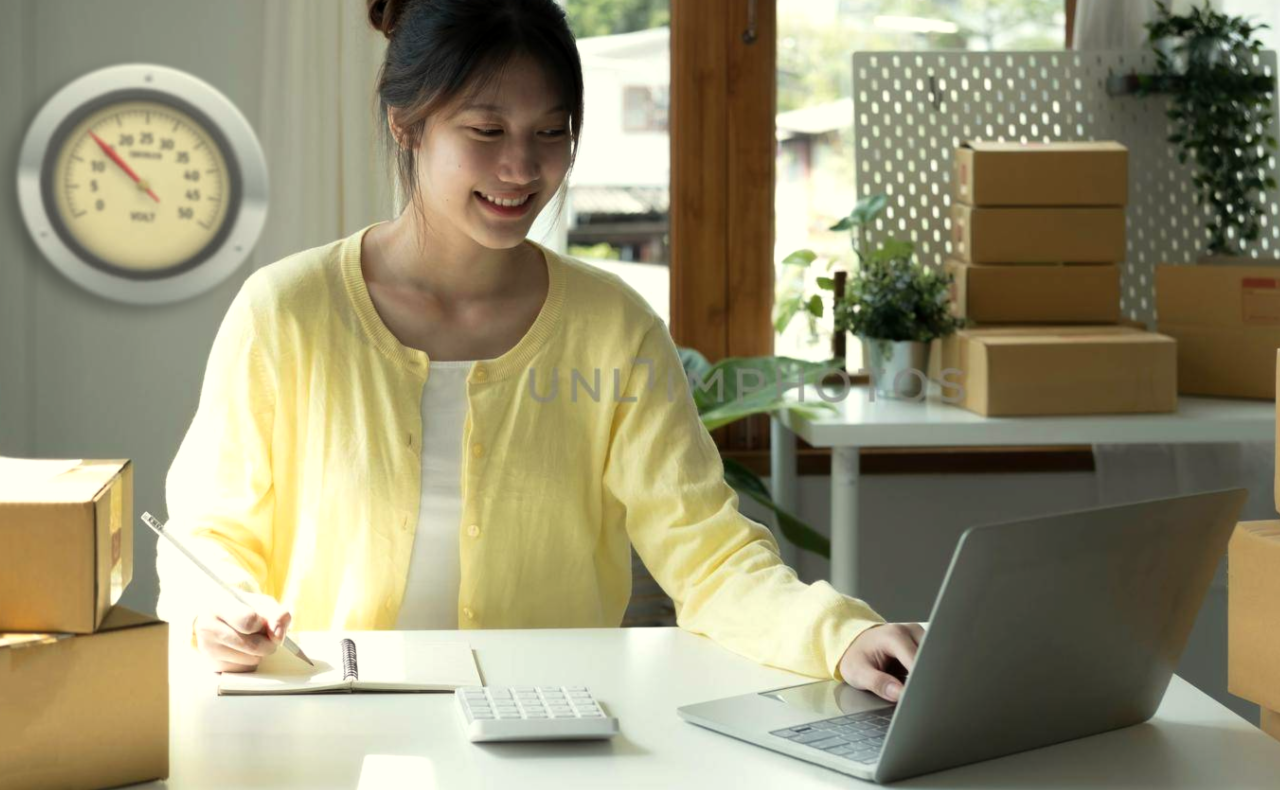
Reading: 15; V
